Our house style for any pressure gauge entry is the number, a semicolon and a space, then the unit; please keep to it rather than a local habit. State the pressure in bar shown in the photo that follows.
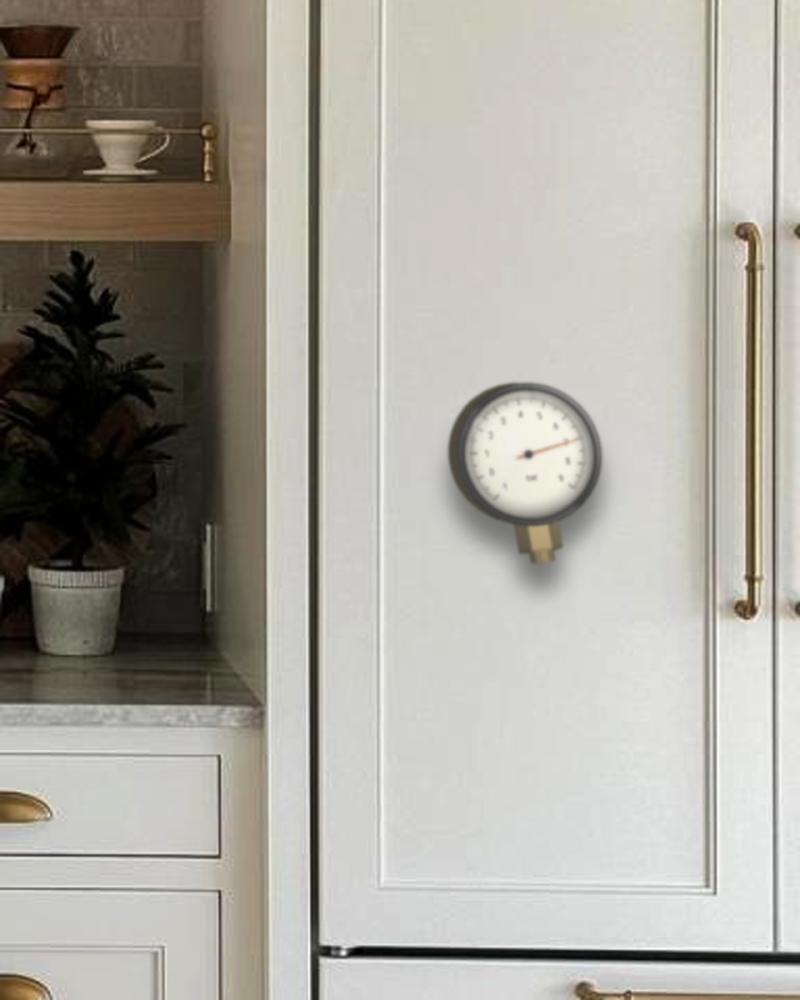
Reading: 7; bar
